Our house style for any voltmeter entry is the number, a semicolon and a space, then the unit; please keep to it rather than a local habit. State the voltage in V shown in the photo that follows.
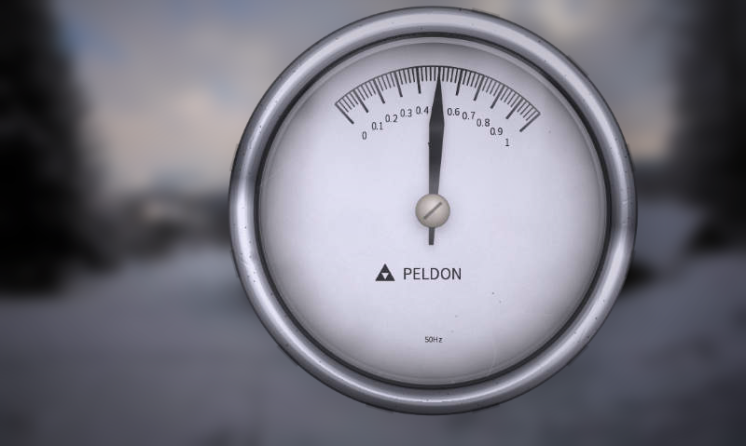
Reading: 0.5; V
